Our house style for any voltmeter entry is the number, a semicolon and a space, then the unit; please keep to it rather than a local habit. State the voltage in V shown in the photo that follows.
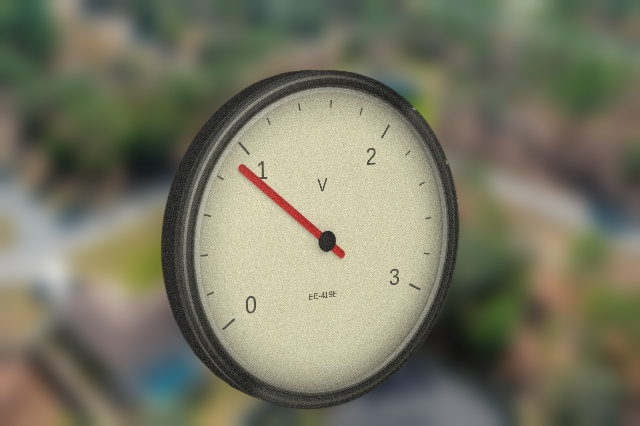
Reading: 0.9; V
